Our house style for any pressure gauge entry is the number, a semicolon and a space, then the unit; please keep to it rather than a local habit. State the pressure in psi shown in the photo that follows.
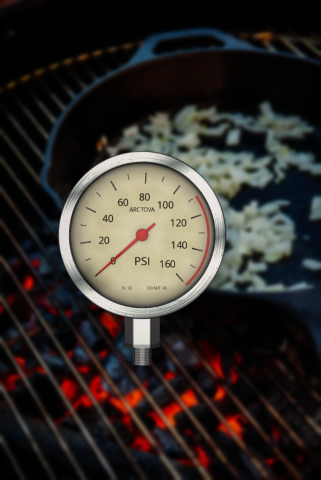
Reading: 0; psi
